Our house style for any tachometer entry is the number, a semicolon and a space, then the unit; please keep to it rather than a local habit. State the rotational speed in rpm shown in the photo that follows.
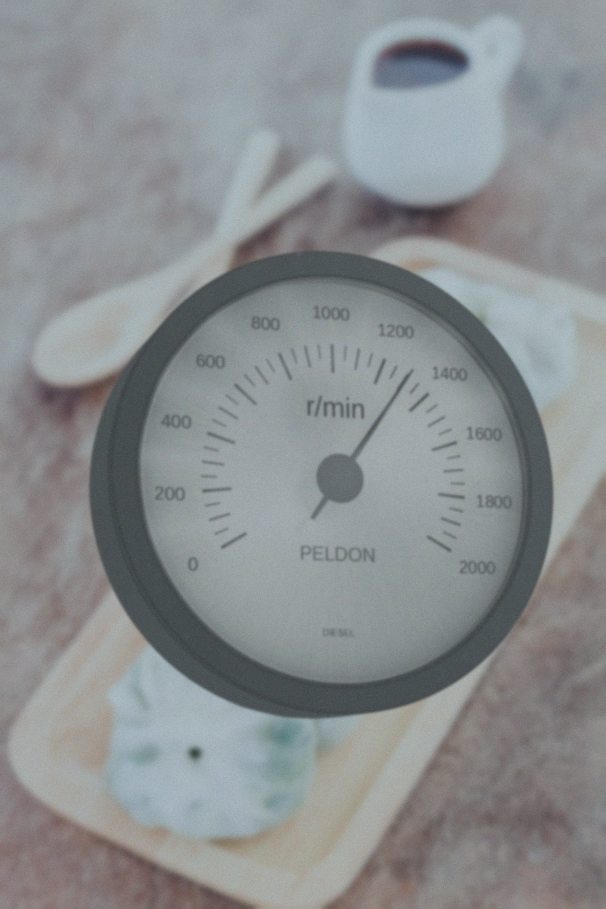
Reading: 1300; rpm
